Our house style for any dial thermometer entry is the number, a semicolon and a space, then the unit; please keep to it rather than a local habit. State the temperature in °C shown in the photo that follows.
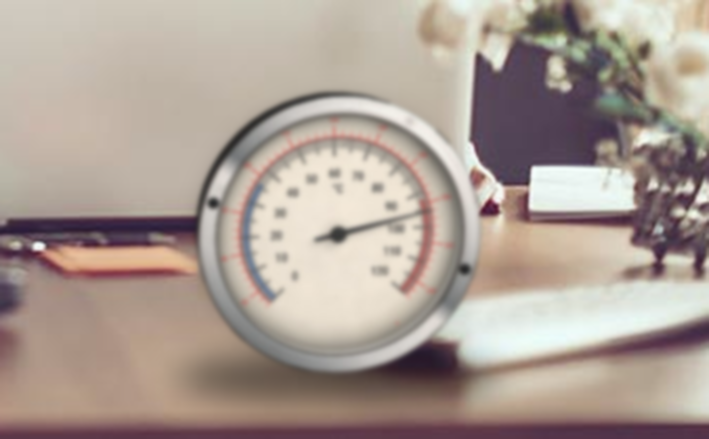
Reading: 95; °C
